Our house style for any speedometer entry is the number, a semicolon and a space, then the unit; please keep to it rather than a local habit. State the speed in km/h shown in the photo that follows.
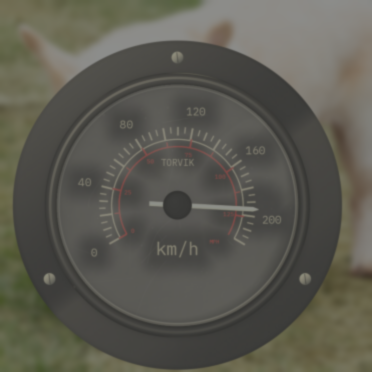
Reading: 195; km/h
